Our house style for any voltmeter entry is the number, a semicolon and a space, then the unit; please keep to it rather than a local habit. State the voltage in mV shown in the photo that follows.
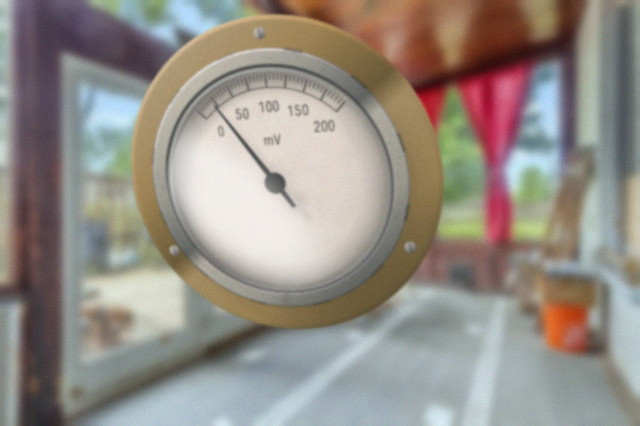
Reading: 25; mV
